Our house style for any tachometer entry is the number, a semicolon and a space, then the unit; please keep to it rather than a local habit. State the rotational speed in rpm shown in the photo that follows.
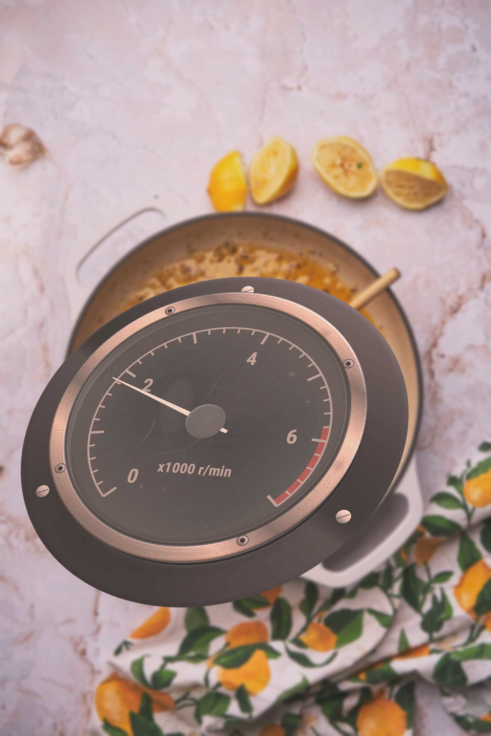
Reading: 1800; rpm
